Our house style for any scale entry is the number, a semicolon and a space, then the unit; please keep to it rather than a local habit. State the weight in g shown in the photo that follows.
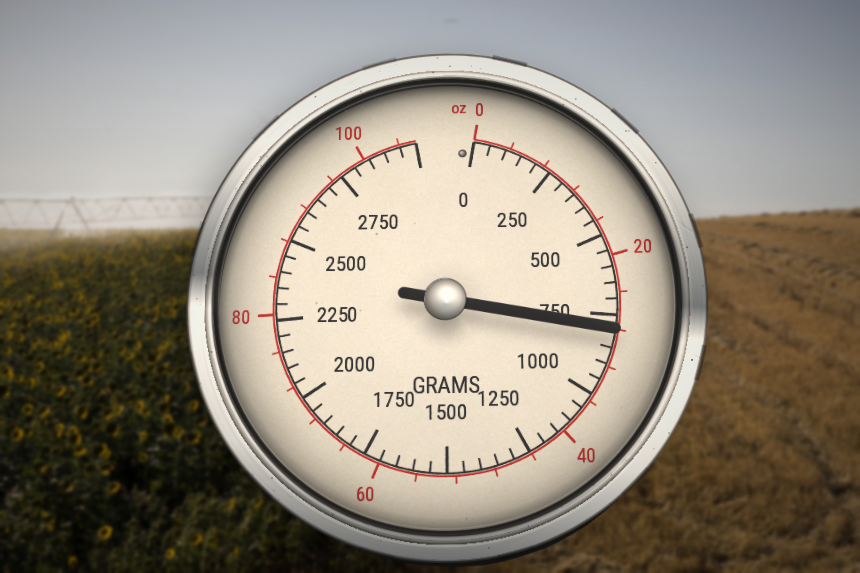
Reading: 800; g
